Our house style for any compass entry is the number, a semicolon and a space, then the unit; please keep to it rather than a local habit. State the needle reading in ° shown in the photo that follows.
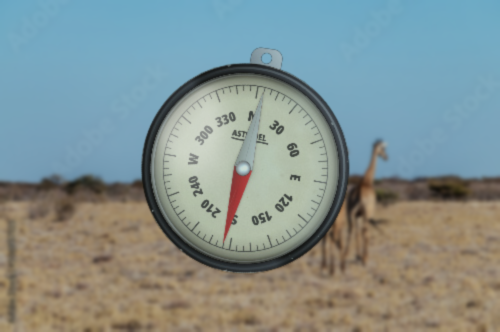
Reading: 185; °
